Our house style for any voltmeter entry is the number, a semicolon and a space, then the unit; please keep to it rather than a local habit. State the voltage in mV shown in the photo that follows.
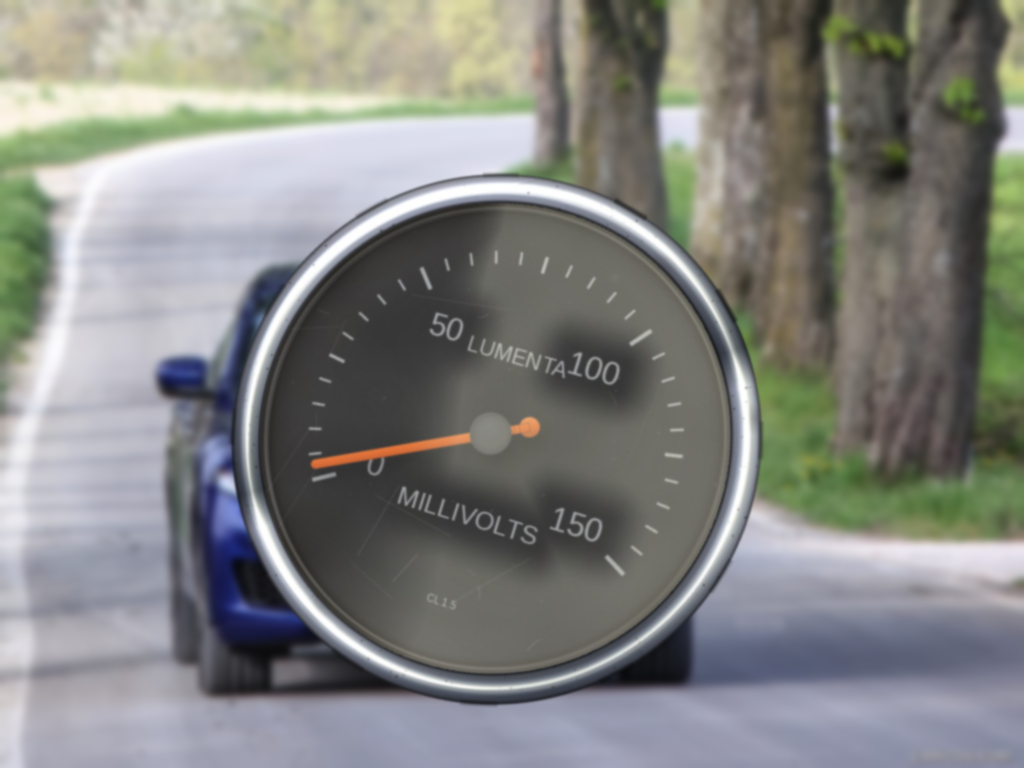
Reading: 2.5; mV
